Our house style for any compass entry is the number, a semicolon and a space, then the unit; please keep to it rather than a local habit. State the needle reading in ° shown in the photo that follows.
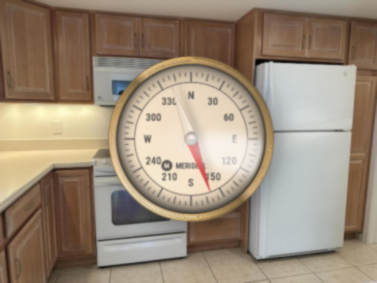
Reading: 160; °
